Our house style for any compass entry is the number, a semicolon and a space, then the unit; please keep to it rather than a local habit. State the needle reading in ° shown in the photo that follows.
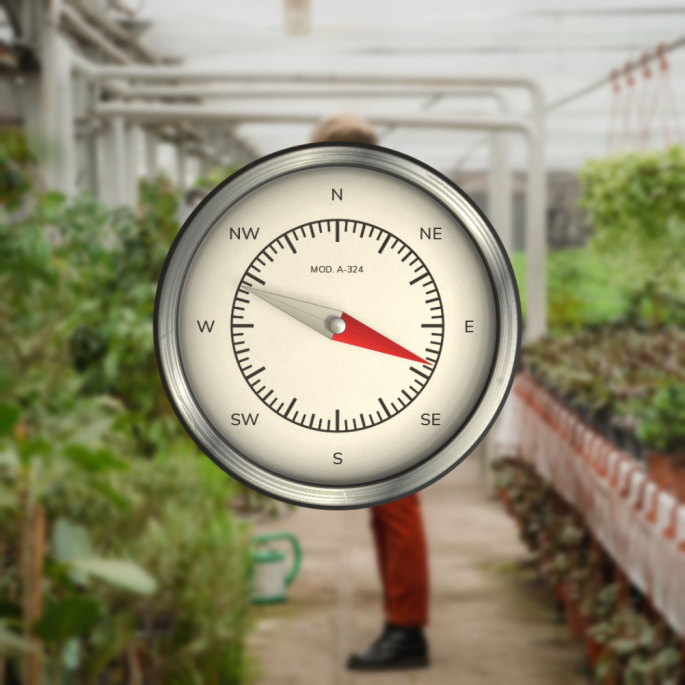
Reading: 112.5; °
